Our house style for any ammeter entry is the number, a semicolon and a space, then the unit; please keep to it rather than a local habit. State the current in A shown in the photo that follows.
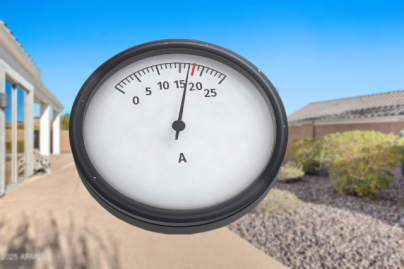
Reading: 17; A
